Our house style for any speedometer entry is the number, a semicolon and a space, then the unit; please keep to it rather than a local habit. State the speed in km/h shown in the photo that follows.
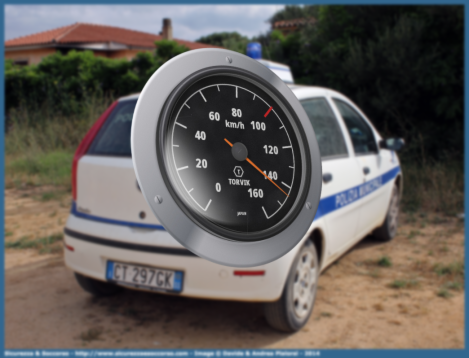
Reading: 145; km/h
